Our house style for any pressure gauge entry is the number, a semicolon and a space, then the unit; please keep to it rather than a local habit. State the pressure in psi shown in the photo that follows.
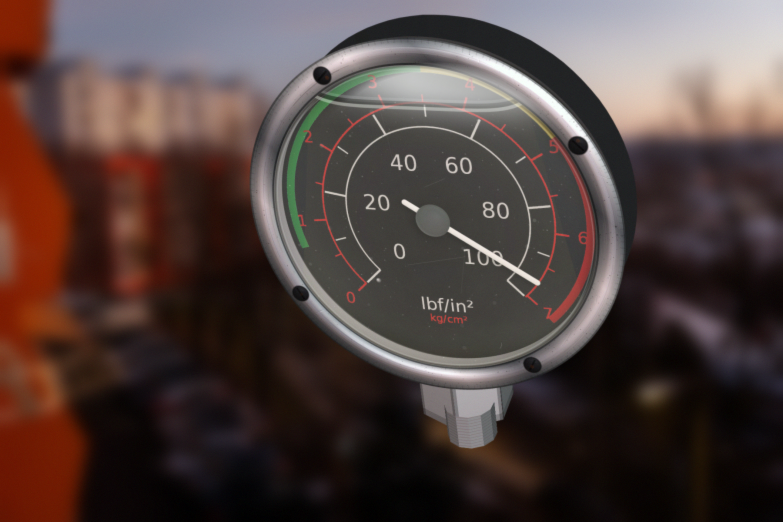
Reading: 95; psi
